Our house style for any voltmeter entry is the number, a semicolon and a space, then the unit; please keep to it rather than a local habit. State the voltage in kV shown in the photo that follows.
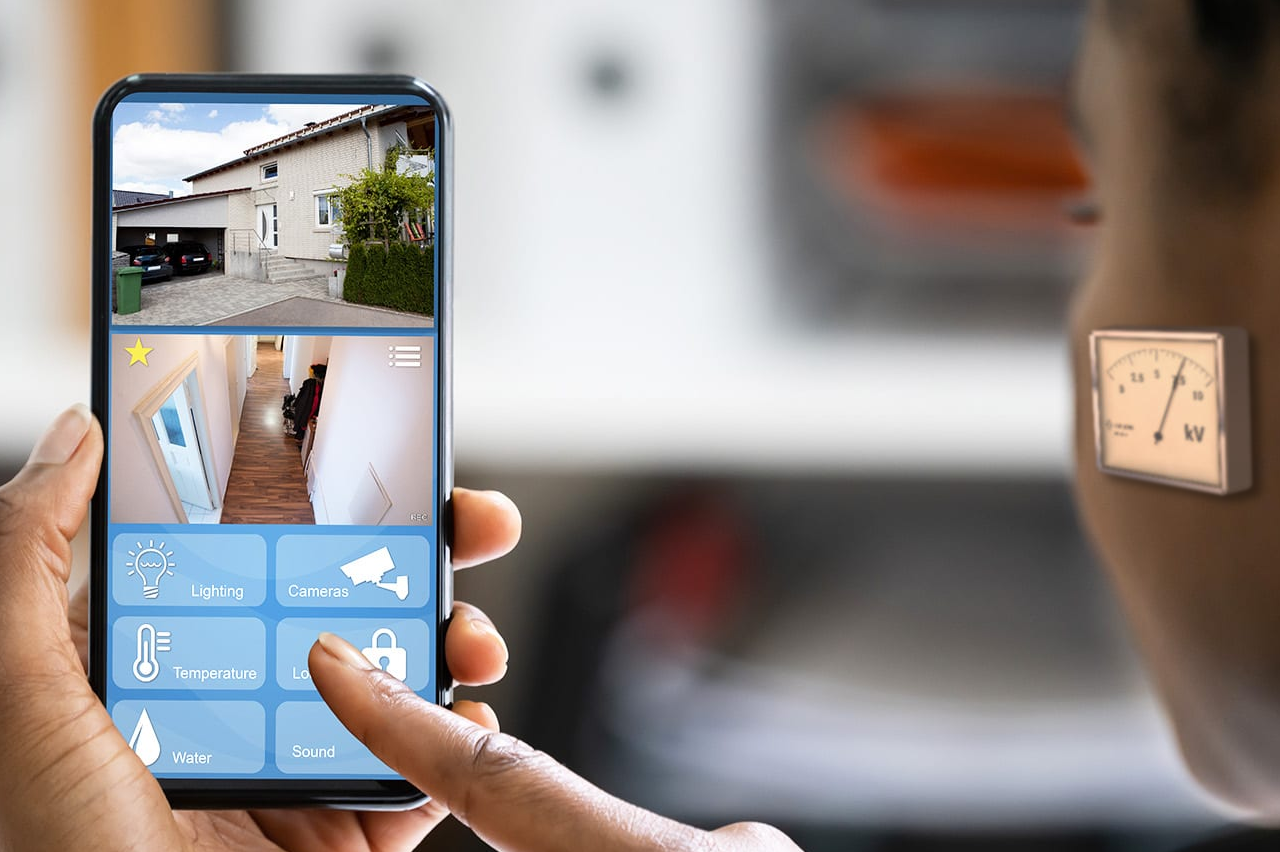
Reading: 7.5; kV
